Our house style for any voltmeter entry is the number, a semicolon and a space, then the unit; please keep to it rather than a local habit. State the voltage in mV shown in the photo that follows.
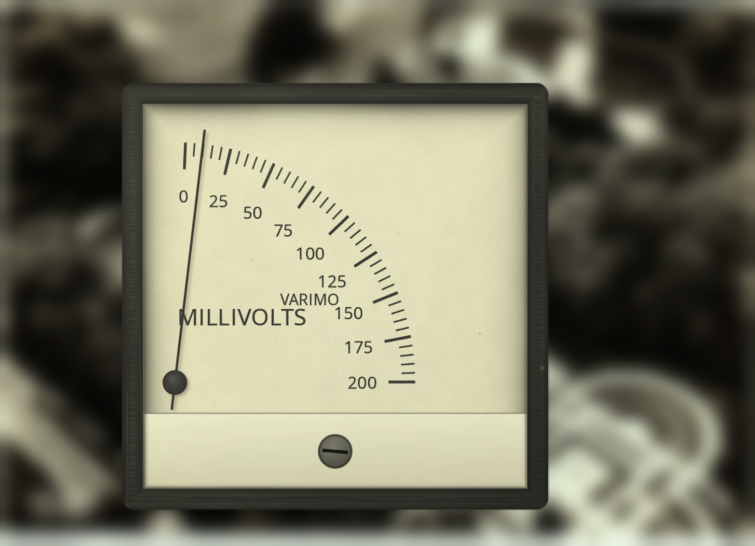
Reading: 10; mV
